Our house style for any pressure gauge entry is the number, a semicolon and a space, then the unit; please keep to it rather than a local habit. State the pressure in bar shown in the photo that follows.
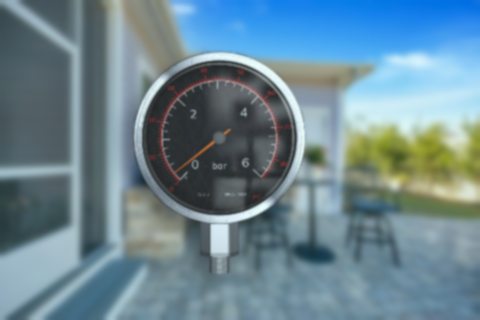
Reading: 0.2; bar
